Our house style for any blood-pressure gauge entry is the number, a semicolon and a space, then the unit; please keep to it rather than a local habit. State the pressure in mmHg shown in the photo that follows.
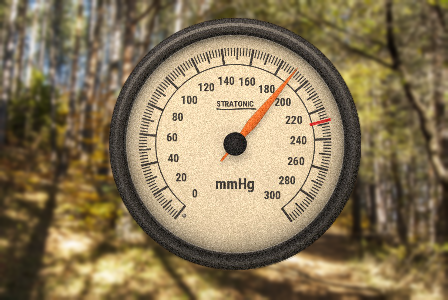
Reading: 190; mmHg
